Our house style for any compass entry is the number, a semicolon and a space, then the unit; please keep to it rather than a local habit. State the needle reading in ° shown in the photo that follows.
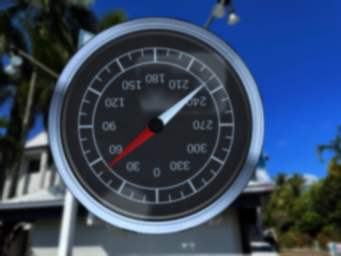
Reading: 50; °
